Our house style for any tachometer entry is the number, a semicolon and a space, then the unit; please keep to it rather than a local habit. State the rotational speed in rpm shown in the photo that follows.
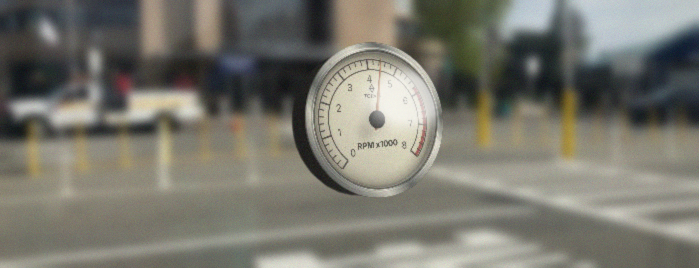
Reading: 4400; rpm
